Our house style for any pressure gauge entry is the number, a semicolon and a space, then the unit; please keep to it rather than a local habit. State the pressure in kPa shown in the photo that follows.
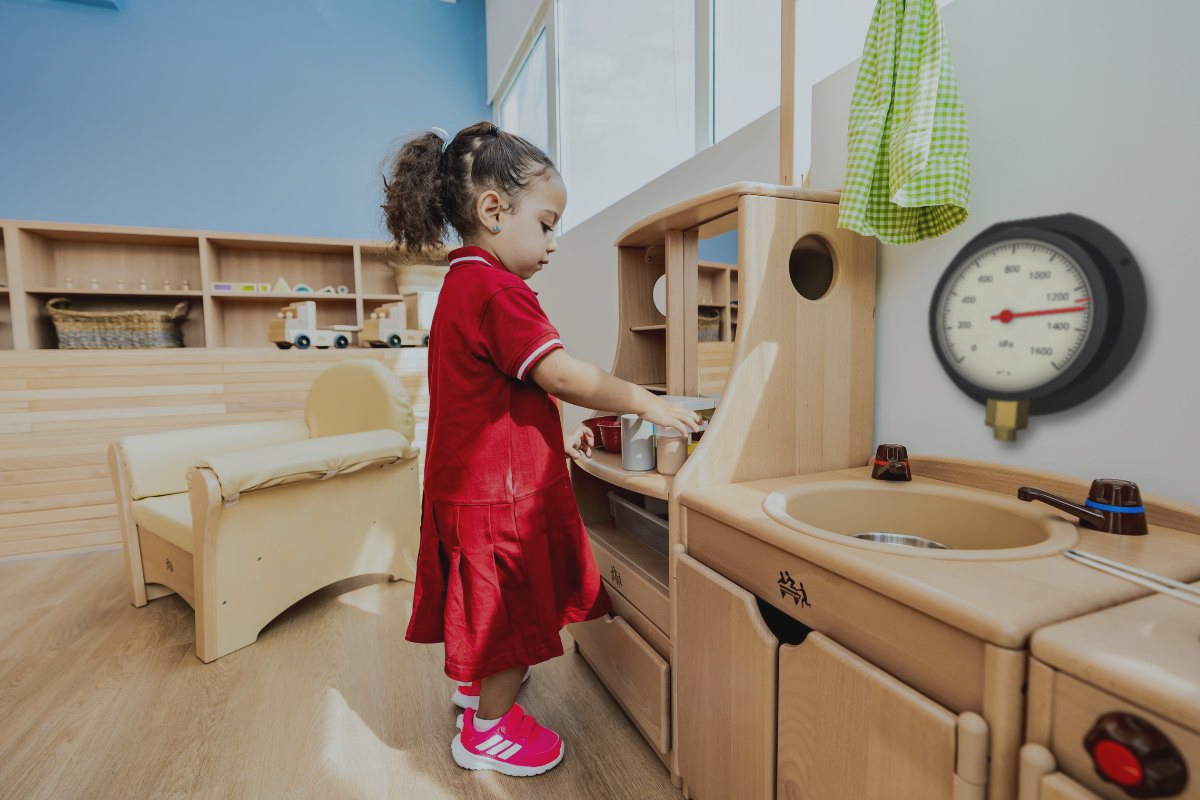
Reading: 1300; kPa
